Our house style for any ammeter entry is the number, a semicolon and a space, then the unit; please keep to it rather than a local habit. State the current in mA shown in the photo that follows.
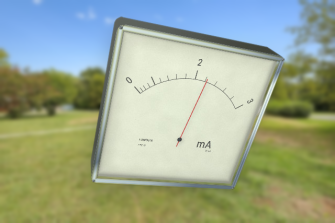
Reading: 2.2; mA
